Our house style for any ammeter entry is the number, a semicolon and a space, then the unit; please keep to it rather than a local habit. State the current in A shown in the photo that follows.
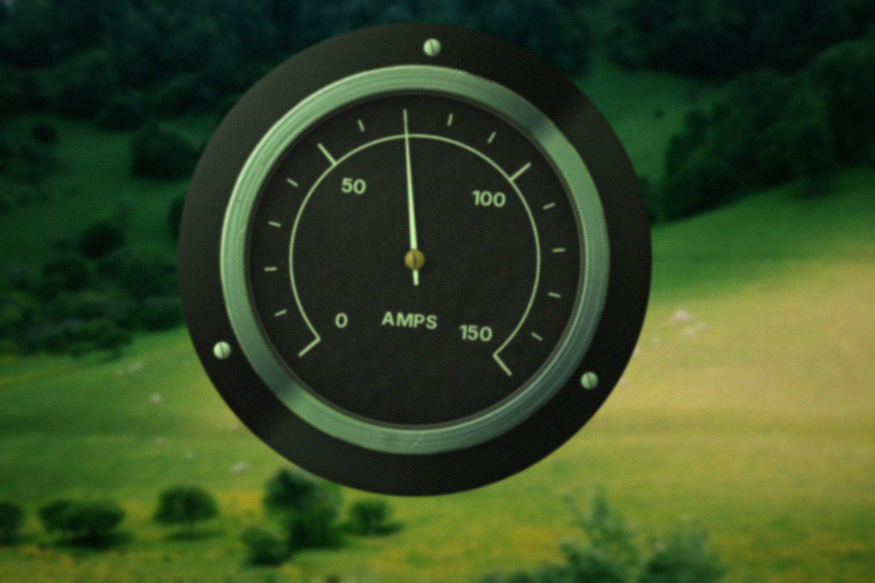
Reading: 70; A
